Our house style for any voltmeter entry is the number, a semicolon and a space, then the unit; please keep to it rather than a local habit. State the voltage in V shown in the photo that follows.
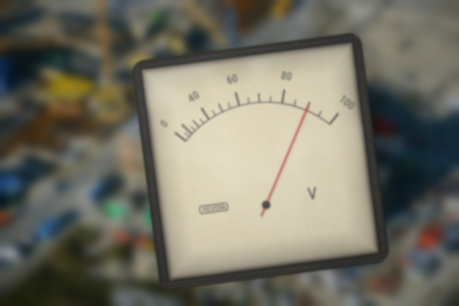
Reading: 90; V
